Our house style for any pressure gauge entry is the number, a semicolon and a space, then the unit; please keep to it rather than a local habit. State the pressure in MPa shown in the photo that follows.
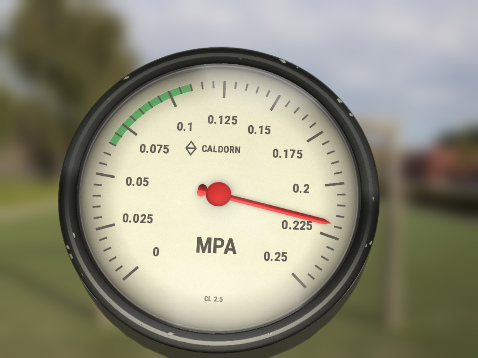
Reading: 0.22; MPa
